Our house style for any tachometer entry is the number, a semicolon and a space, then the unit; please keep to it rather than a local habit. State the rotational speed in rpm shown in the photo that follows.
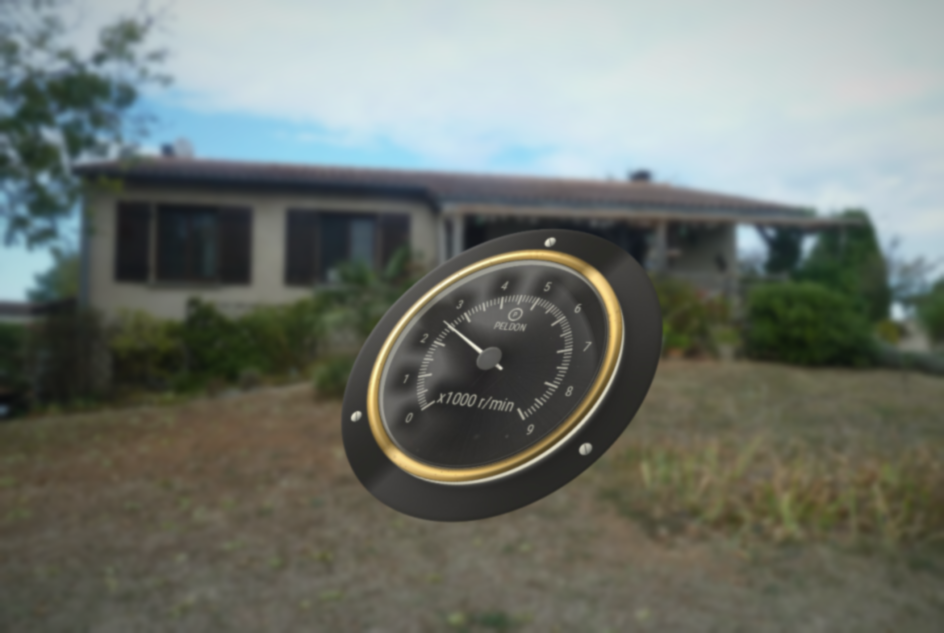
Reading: 2500; rpm
